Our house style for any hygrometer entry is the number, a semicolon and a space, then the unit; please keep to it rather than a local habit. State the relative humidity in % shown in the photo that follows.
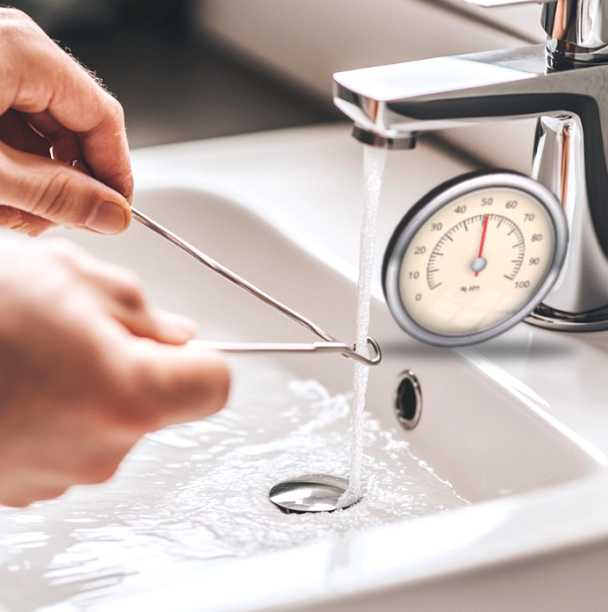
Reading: 50; %
